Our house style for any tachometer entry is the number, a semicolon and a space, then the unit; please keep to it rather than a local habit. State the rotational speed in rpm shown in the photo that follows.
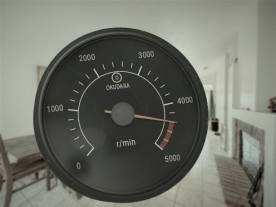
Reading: 4400; rpm
